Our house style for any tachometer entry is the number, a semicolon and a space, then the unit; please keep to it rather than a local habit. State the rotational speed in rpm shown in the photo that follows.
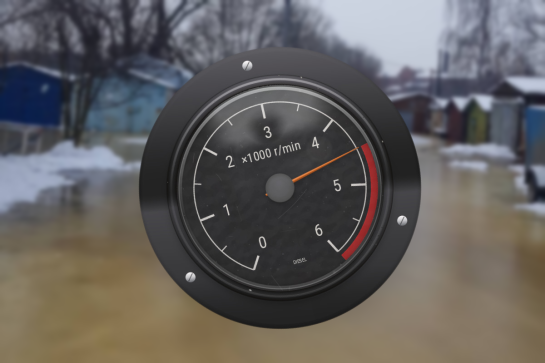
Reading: 4500; rpm
